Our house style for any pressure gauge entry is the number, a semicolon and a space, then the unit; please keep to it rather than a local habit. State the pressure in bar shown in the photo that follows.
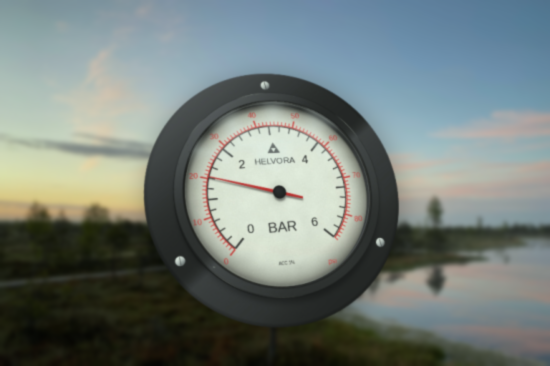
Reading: 1.4; bar
